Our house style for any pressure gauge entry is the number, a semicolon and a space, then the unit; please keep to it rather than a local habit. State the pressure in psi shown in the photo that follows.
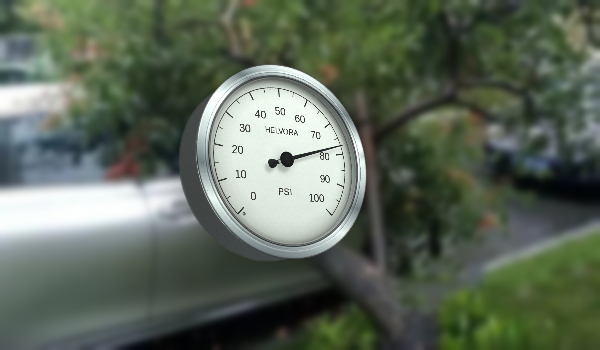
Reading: 77.5; psi
